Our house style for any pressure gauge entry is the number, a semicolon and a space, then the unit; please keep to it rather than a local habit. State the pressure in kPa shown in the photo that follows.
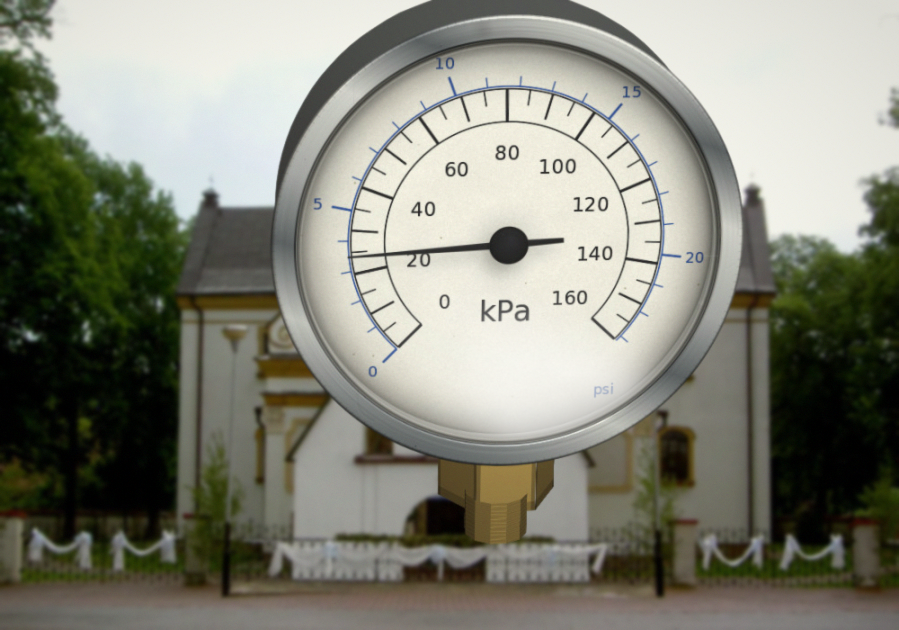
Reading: 25; kPa
